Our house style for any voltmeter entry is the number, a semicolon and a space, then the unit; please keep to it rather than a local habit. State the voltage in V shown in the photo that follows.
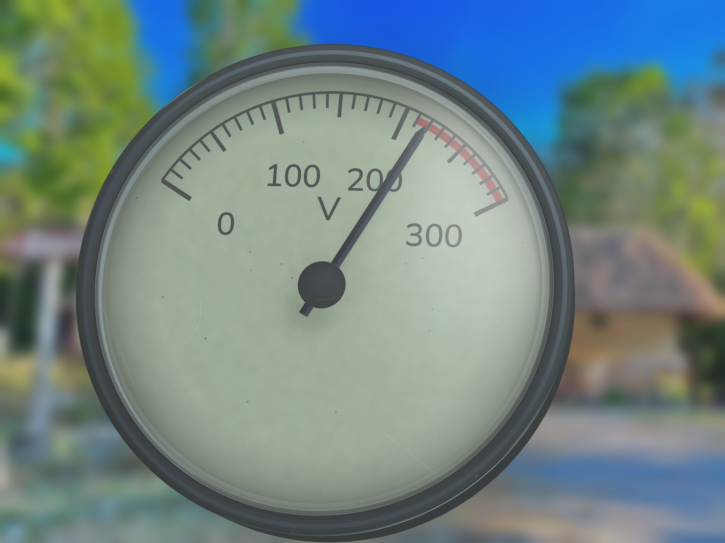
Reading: 220; V
